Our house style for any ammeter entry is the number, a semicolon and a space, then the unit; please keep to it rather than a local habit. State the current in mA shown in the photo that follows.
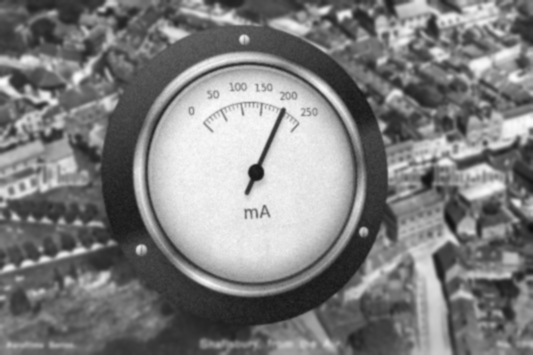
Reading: 200; mA
